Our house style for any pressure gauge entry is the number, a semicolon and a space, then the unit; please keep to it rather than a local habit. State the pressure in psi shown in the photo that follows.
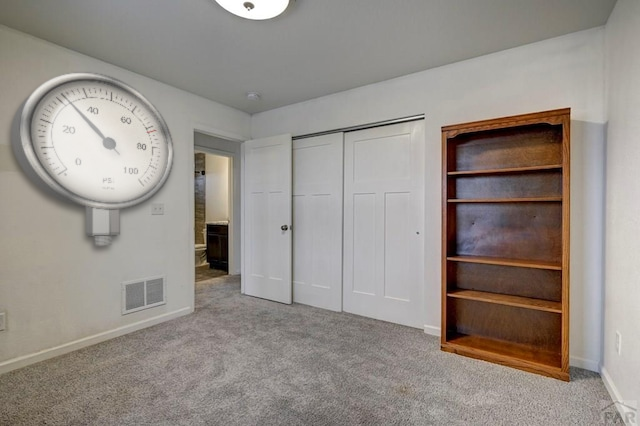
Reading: 32; psi
